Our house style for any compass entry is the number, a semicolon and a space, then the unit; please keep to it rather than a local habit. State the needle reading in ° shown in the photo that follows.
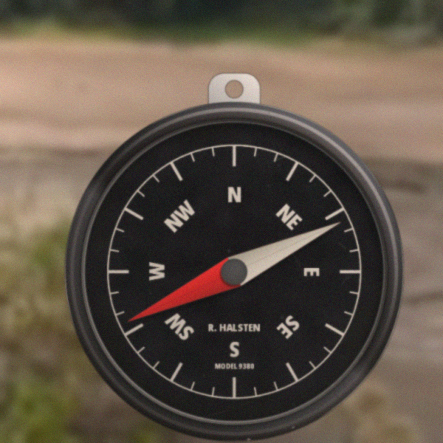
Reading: 245; °
